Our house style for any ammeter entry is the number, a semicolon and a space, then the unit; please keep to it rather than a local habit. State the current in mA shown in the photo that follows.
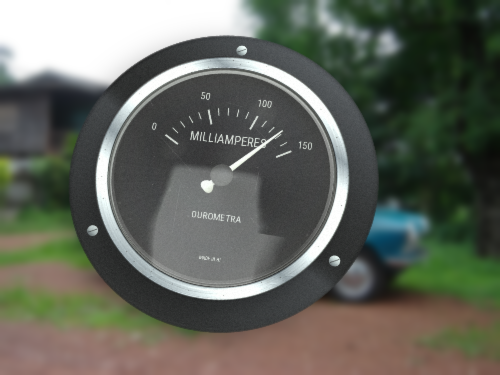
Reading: 130; mA
